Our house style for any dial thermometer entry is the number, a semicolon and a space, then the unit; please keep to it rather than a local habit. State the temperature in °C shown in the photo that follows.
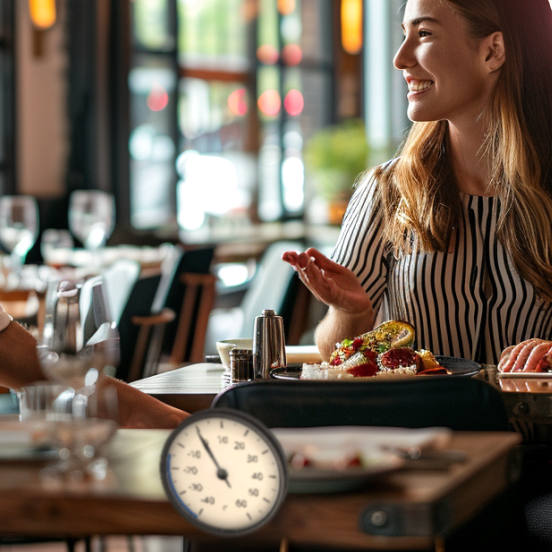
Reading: 0; °C
